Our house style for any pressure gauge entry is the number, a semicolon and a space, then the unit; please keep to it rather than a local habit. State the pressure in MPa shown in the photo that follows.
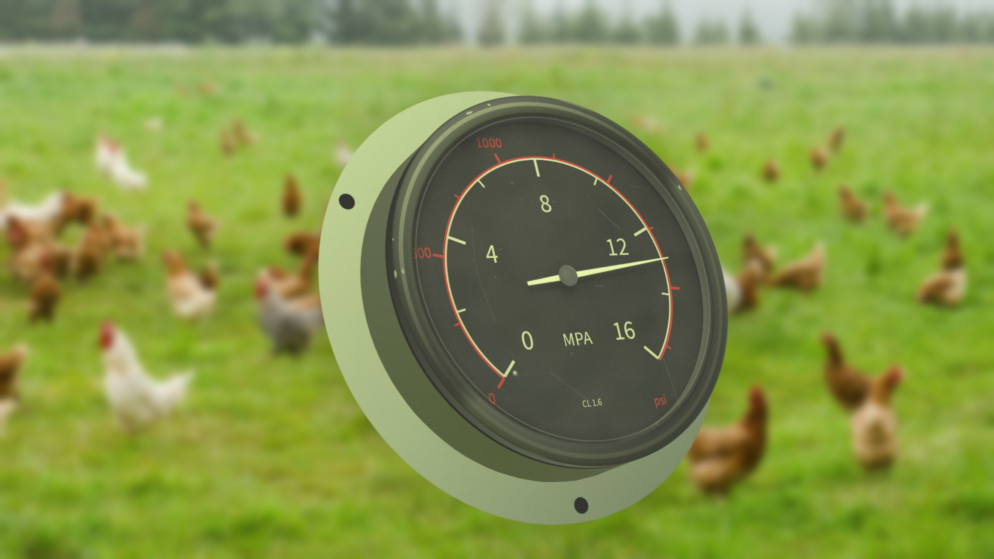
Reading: 13; MPa
